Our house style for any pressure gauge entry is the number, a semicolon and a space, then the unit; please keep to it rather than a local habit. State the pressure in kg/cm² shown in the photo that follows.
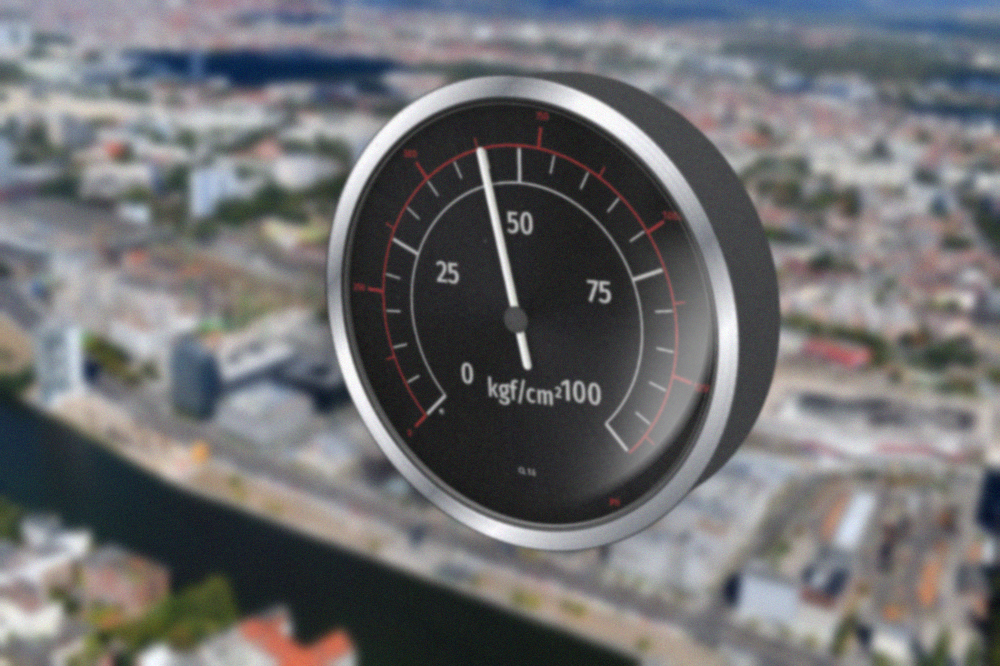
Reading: 45; kg/cm²
